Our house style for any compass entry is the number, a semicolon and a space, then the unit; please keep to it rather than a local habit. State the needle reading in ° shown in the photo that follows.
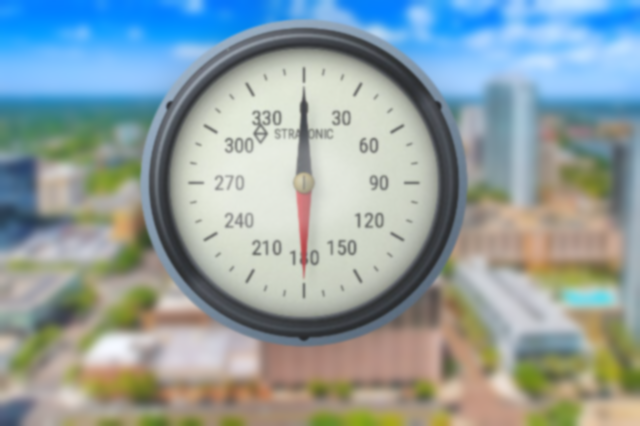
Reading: 180; °
